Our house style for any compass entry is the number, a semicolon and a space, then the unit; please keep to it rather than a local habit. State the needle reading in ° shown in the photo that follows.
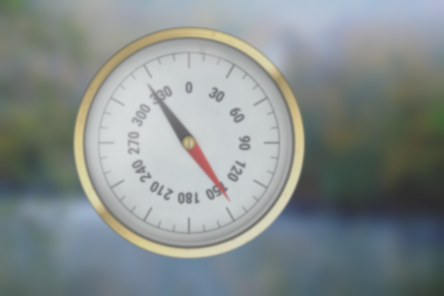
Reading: 145; °
